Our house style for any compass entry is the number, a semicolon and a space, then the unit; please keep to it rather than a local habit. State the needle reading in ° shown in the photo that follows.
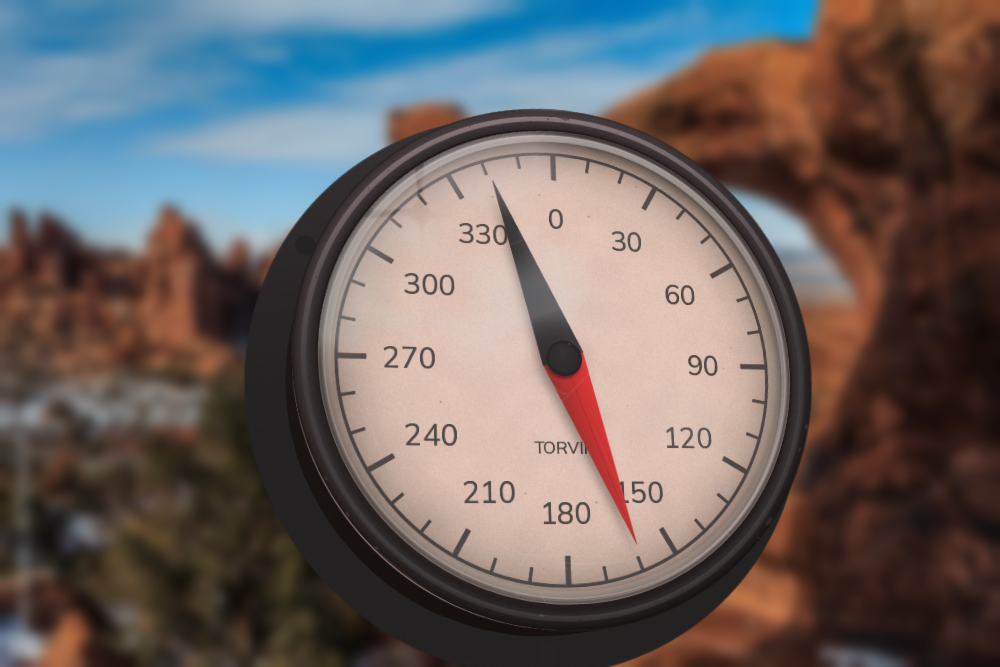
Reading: 160; °
